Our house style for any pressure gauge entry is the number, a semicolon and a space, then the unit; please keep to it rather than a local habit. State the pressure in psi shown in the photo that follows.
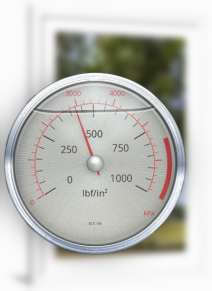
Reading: 425; psi
